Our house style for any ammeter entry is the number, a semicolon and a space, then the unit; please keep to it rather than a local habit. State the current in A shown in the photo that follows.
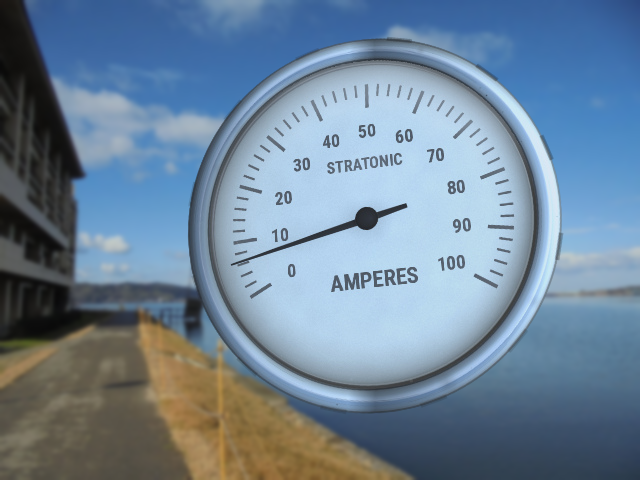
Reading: 6; A
